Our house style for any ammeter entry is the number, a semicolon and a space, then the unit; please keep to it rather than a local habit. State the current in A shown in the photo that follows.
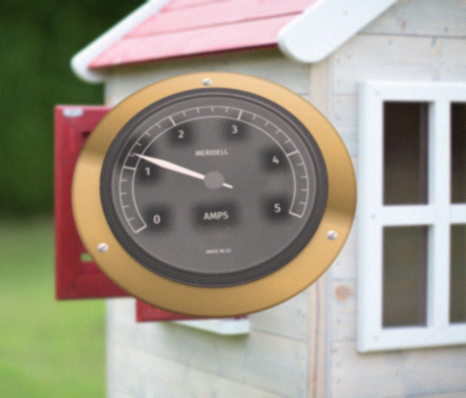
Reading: 1.2; A
